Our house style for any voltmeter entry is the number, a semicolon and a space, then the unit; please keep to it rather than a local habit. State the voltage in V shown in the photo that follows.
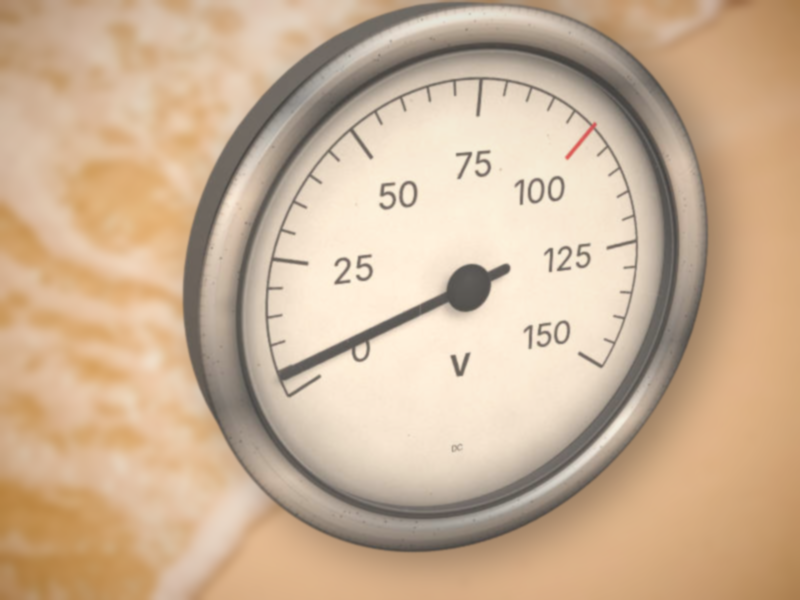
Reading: 5; V
